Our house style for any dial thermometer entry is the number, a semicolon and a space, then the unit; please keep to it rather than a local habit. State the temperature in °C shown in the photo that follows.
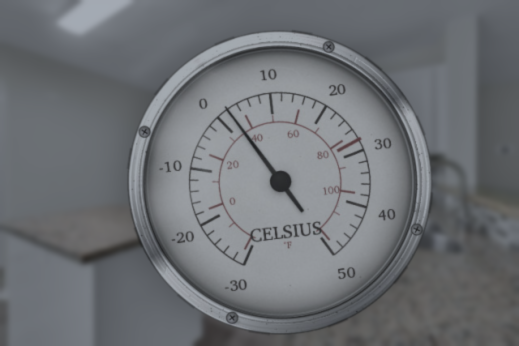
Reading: 2; °C
